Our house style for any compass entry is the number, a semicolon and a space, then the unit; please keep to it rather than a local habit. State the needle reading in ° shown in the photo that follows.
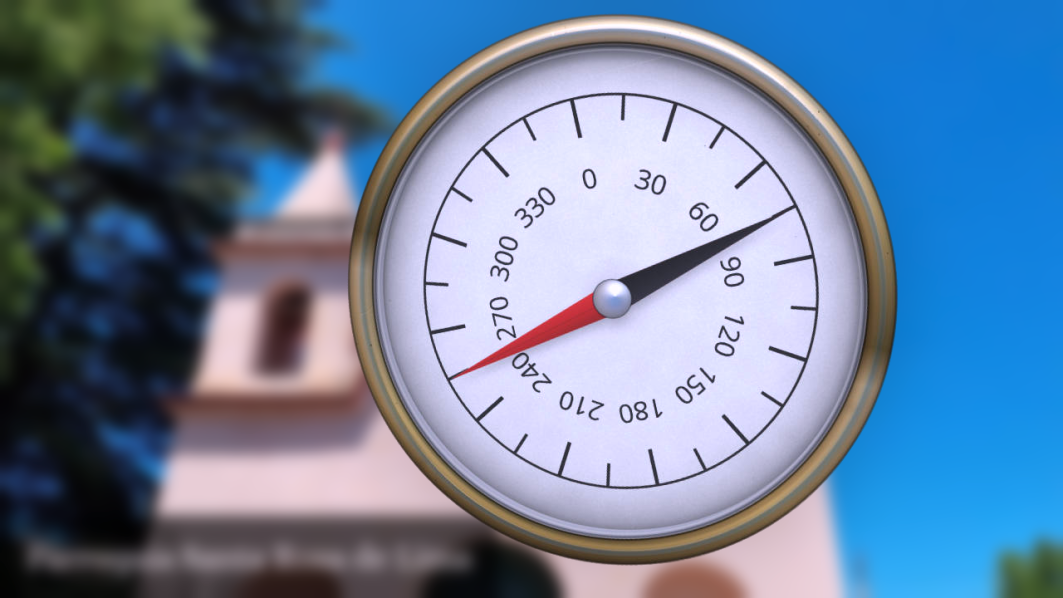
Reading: 255; °
